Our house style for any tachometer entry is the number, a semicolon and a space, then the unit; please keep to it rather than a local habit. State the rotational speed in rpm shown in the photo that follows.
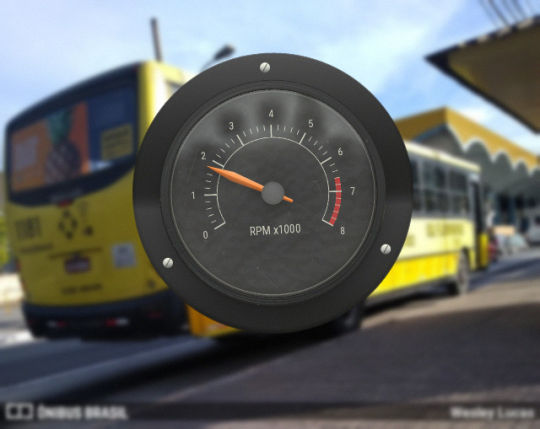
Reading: 1800; rpm
